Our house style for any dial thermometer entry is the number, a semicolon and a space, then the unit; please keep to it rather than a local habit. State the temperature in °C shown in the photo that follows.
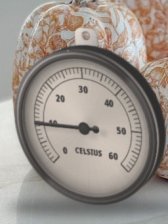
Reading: 10; °C
